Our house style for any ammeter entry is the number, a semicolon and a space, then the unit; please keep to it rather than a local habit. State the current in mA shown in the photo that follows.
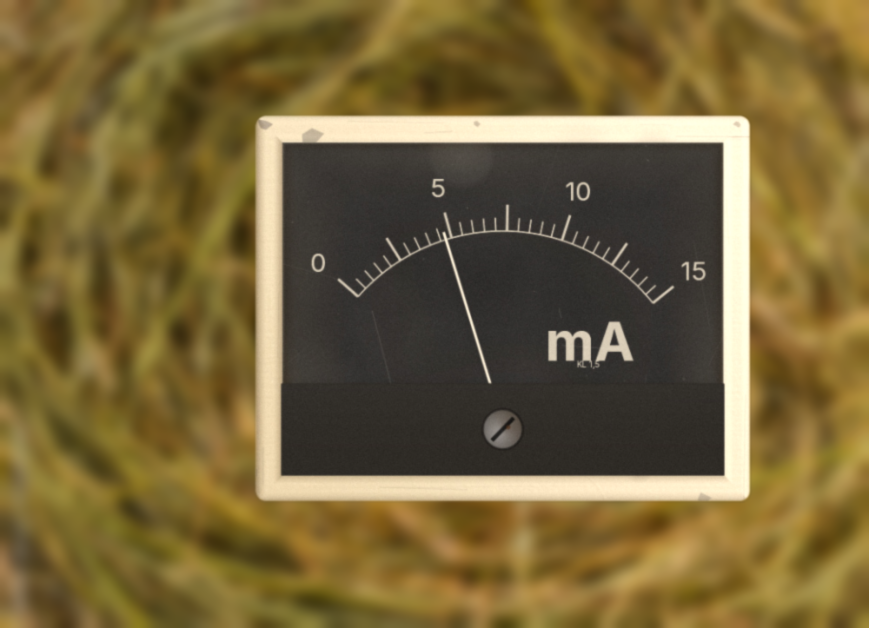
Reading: 4.75; mA
